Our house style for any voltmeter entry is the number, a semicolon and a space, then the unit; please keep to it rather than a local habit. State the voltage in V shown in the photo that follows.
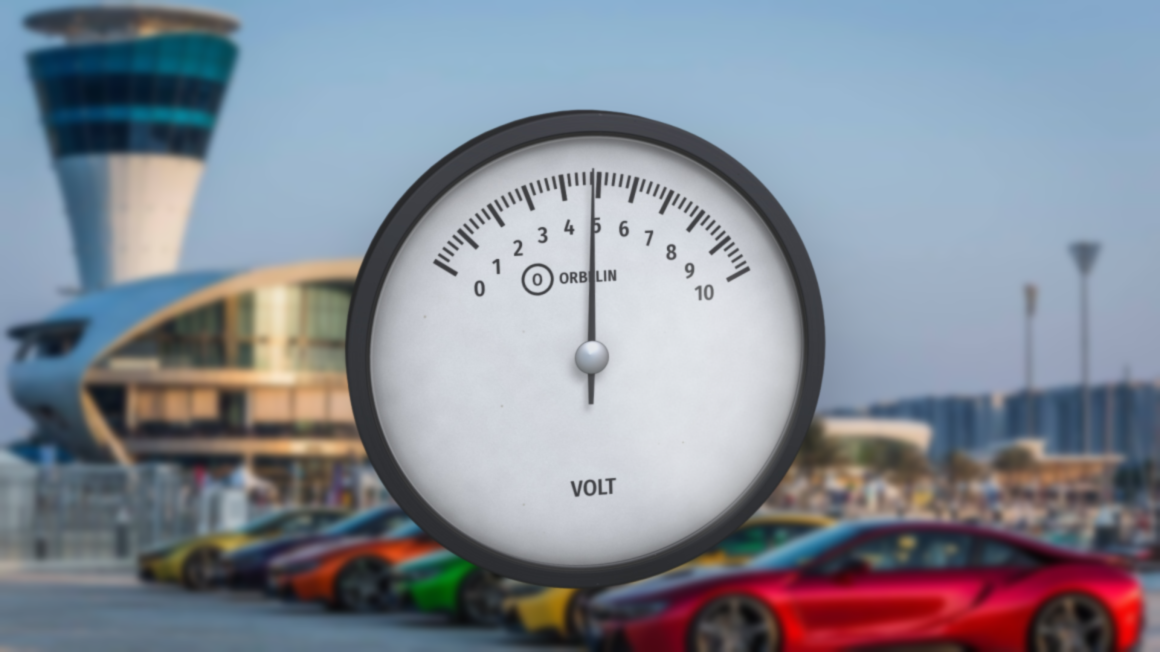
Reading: 4.8; V
